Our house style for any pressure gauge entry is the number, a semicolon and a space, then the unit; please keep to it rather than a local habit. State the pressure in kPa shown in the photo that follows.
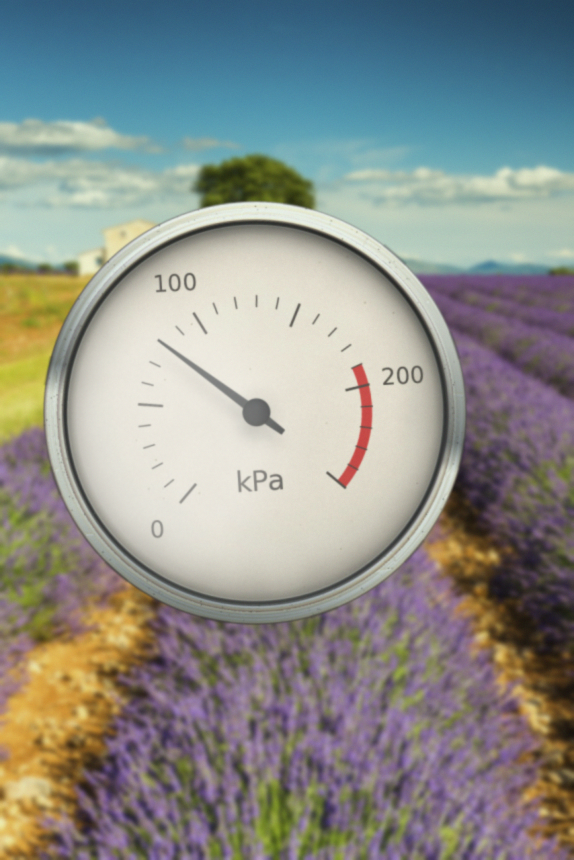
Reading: 80; kPa
